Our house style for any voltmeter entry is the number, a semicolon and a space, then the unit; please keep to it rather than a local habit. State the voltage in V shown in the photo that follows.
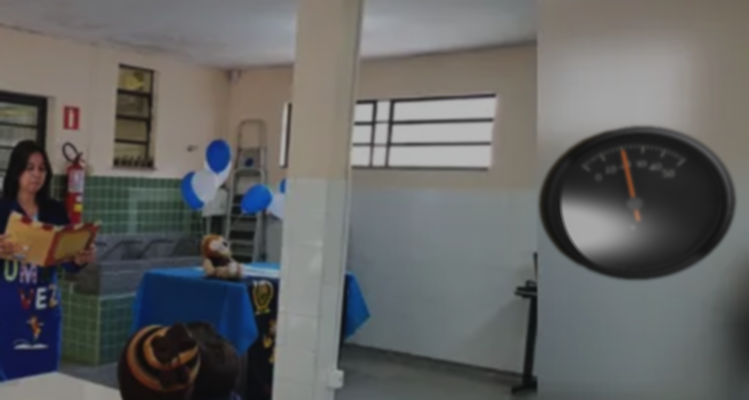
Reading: 20; V
